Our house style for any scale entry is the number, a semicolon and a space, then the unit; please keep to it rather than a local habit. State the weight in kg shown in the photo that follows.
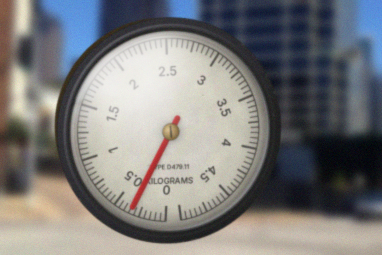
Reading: 0.35; kg
